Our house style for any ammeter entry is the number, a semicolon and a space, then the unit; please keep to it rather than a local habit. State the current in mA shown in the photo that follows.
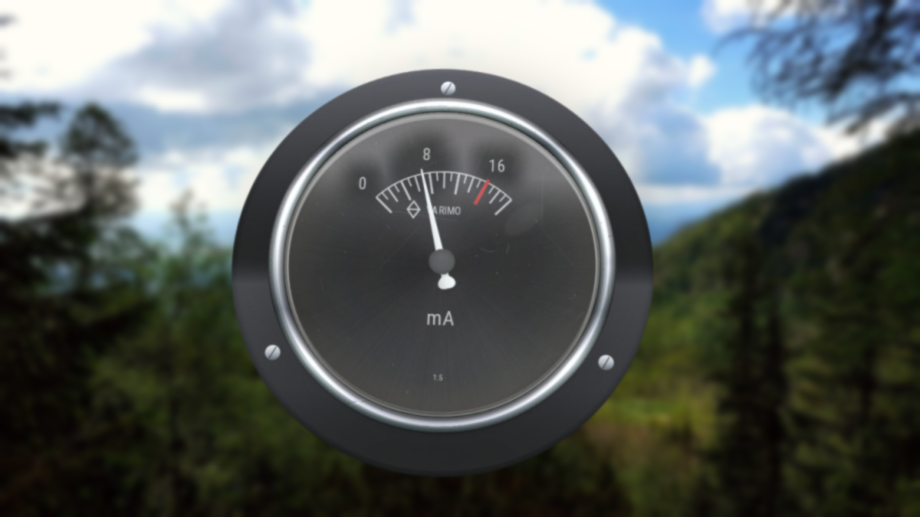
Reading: 7; mA
